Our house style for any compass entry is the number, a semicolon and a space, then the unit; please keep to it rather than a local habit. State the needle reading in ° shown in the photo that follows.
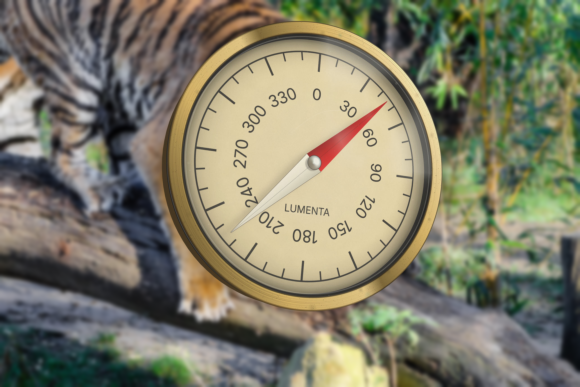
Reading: 45; °
